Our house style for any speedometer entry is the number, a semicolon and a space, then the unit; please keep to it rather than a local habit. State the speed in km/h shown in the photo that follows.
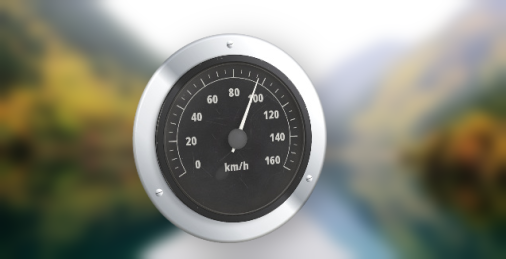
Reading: 95; km/h
